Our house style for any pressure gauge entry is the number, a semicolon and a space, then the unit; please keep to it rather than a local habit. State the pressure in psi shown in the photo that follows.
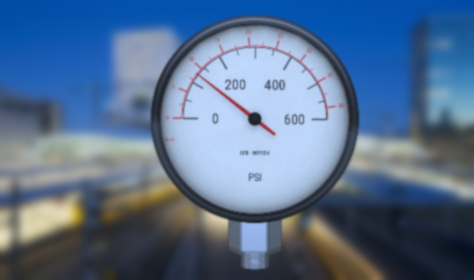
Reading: 125; psi
